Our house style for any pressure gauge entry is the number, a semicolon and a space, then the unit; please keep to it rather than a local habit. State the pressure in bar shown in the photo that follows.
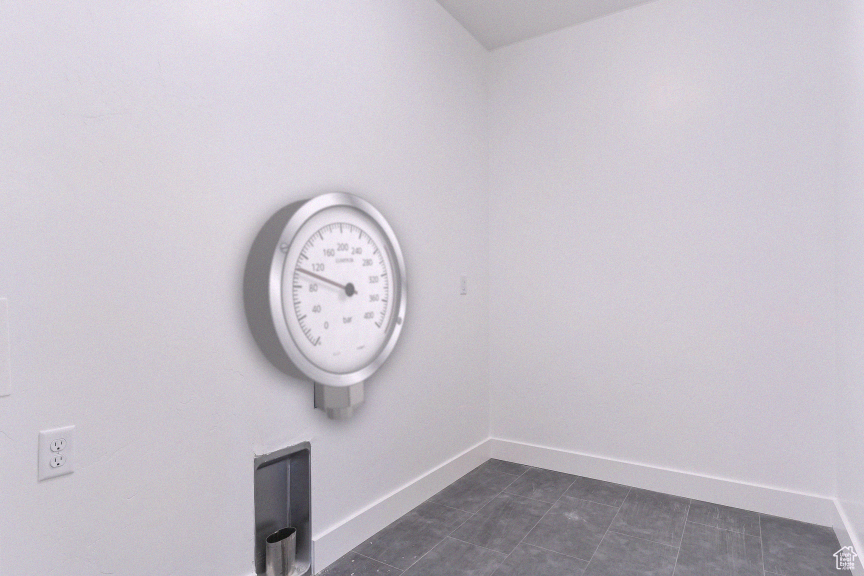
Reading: 100; bar
